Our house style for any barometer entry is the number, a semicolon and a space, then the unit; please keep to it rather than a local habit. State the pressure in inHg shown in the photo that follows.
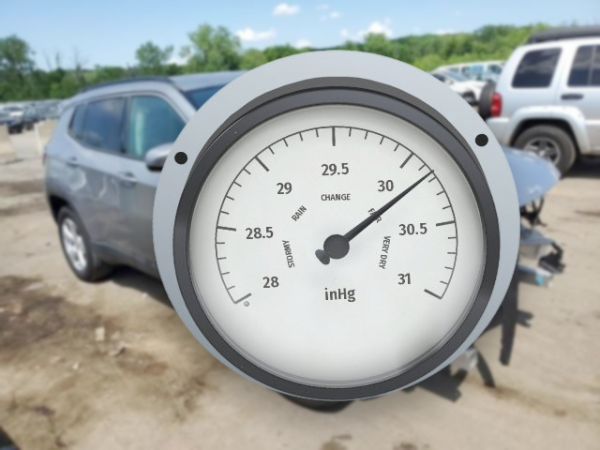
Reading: 30.15; inHg
